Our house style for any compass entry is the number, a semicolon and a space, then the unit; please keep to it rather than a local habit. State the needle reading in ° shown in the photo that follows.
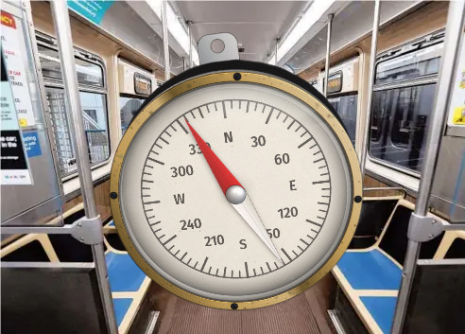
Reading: 335; °
